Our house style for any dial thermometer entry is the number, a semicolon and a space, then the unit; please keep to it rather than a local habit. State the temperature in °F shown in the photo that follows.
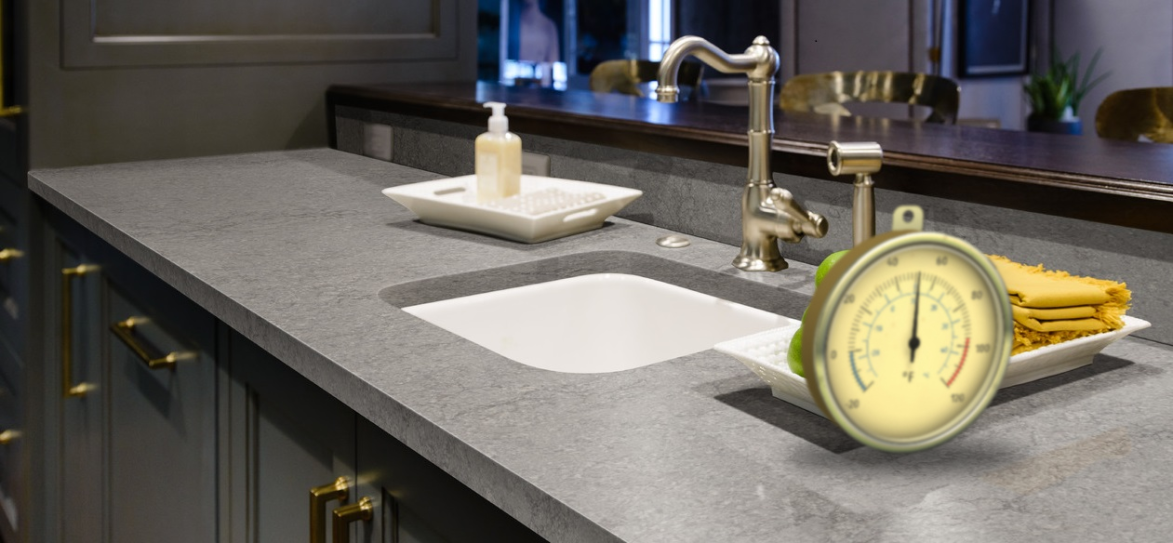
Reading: 50; °F
